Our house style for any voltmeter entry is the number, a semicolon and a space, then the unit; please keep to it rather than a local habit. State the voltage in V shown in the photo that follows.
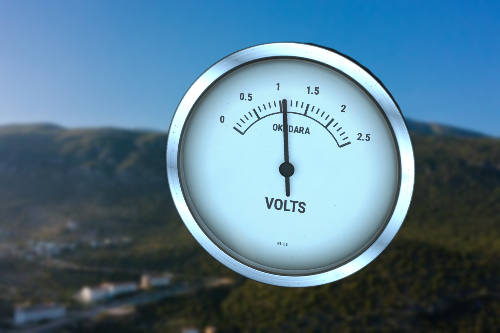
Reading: 1.1; V
